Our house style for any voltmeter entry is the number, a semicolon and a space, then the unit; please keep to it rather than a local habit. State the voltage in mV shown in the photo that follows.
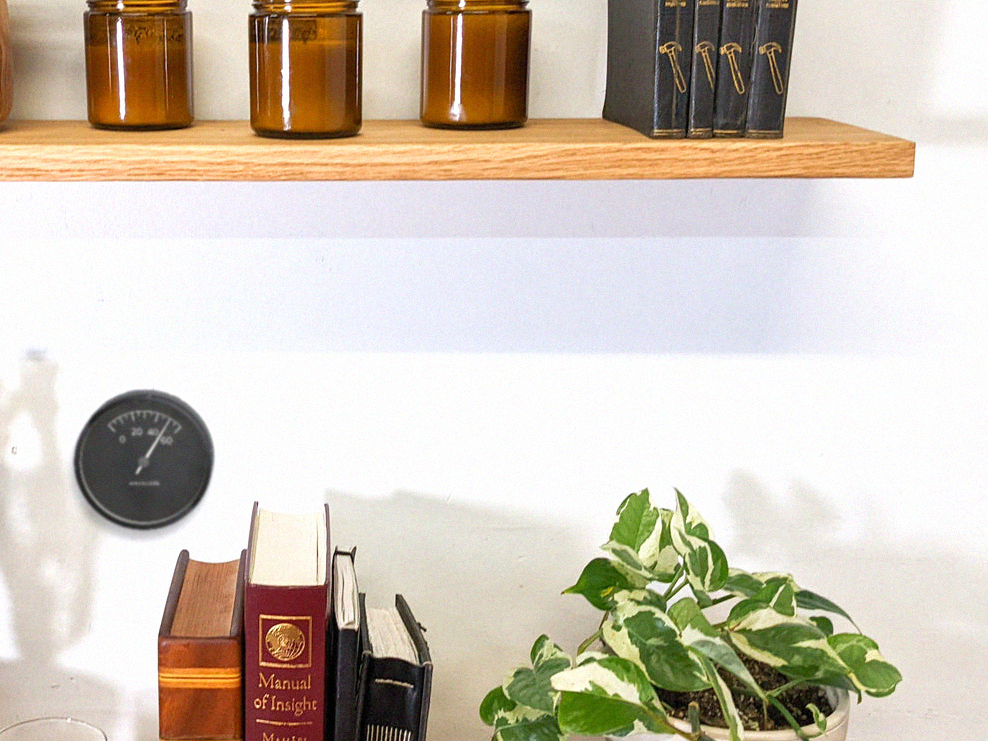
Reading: 50; mV
